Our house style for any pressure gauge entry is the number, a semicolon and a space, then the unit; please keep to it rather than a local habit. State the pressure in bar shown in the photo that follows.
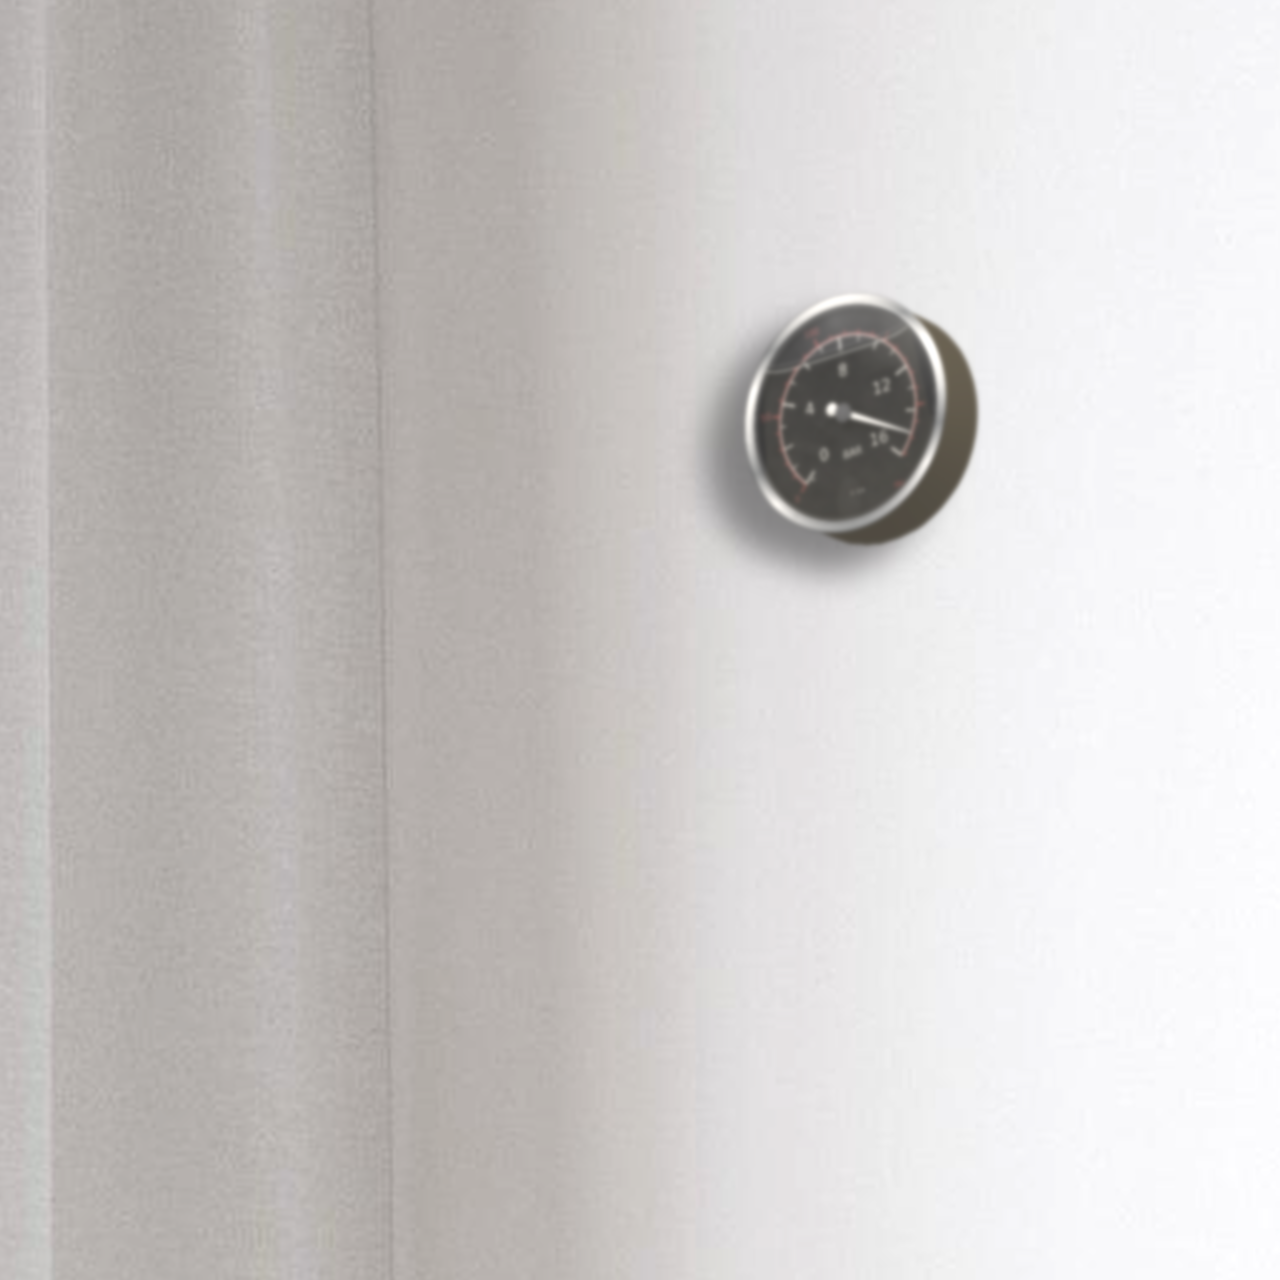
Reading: 15; bar
